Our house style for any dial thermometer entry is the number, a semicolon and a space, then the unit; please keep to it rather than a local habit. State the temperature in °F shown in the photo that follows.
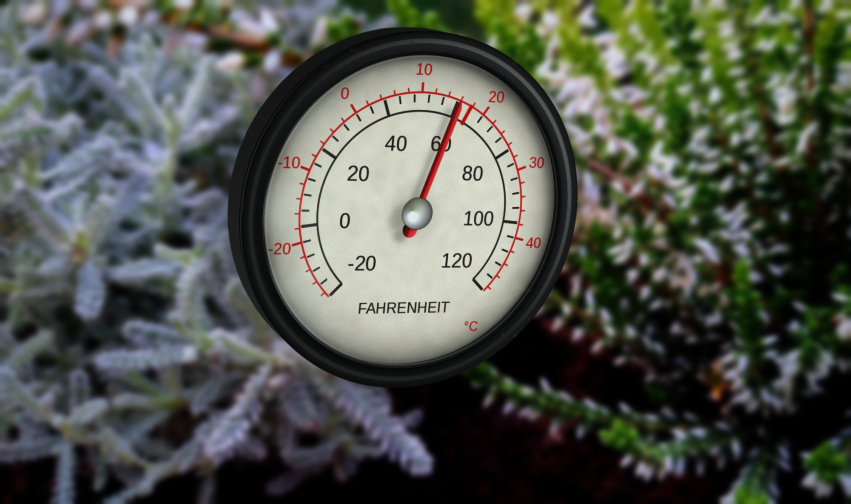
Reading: 60; °F
